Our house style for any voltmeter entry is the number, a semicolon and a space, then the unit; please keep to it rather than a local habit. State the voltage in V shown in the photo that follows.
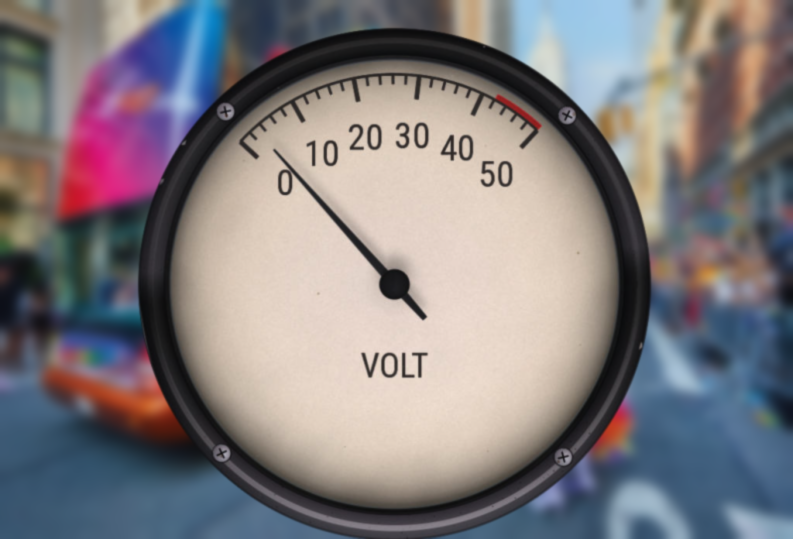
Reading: 3; V
